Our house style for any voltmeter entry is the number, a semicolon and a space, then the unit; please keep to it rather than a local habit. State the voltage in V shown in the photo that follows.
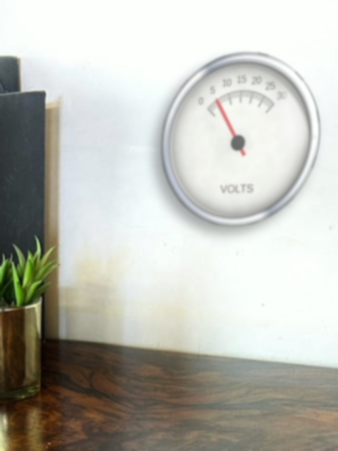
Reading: 5; V
